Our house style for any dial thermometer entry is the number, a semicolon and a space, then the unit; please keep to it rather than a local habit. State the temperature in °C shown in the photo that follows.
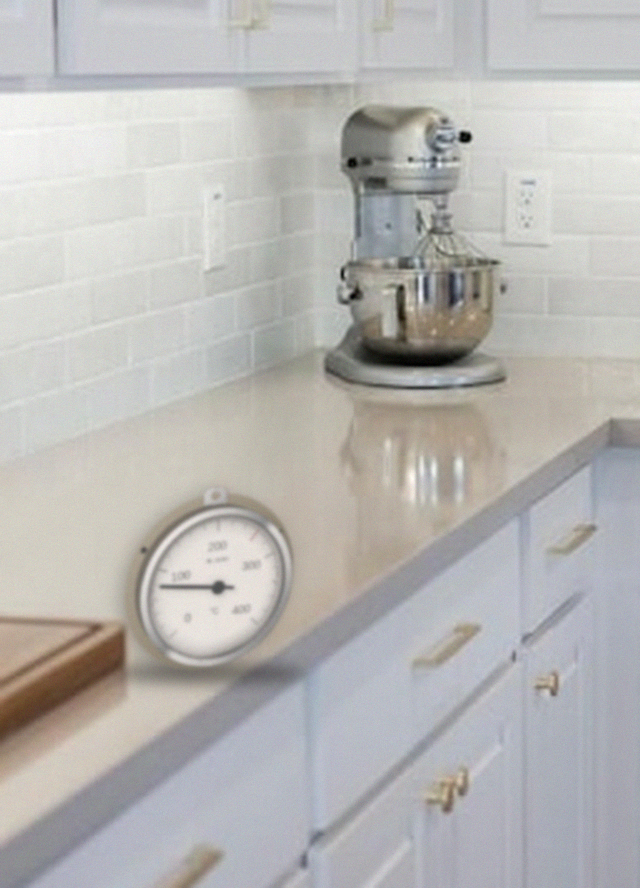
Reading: 80; °C
